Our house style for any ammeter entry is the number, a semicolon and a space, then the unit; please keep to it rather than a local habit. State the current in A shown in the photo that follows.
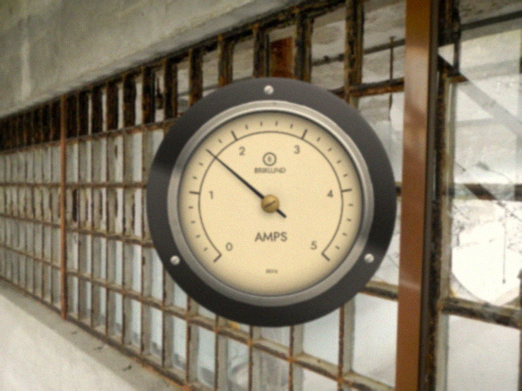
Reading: 1.6; A
